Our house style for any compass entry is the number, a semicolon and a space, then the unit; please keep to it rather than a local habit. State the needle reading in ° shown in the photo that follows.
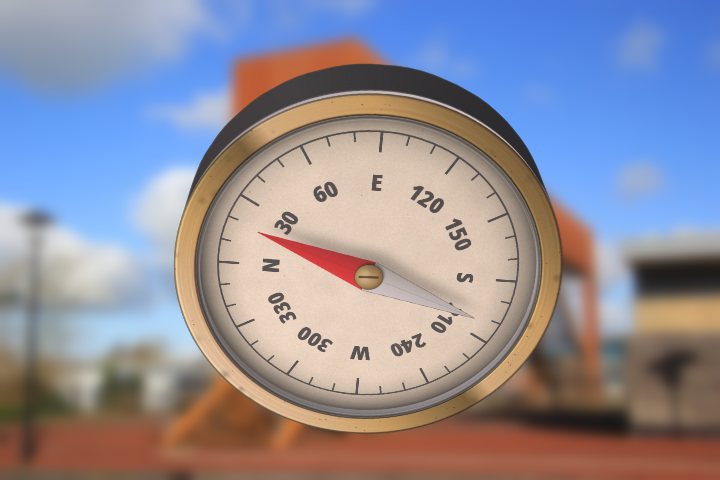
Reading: 20; °
